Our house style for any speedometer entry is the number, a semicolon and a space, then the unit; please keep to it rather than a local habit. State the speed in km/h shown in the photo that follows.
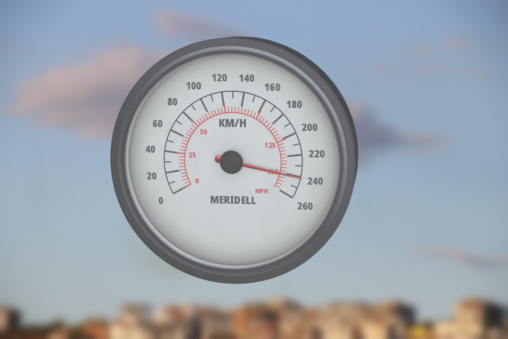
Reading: 240; km/h
